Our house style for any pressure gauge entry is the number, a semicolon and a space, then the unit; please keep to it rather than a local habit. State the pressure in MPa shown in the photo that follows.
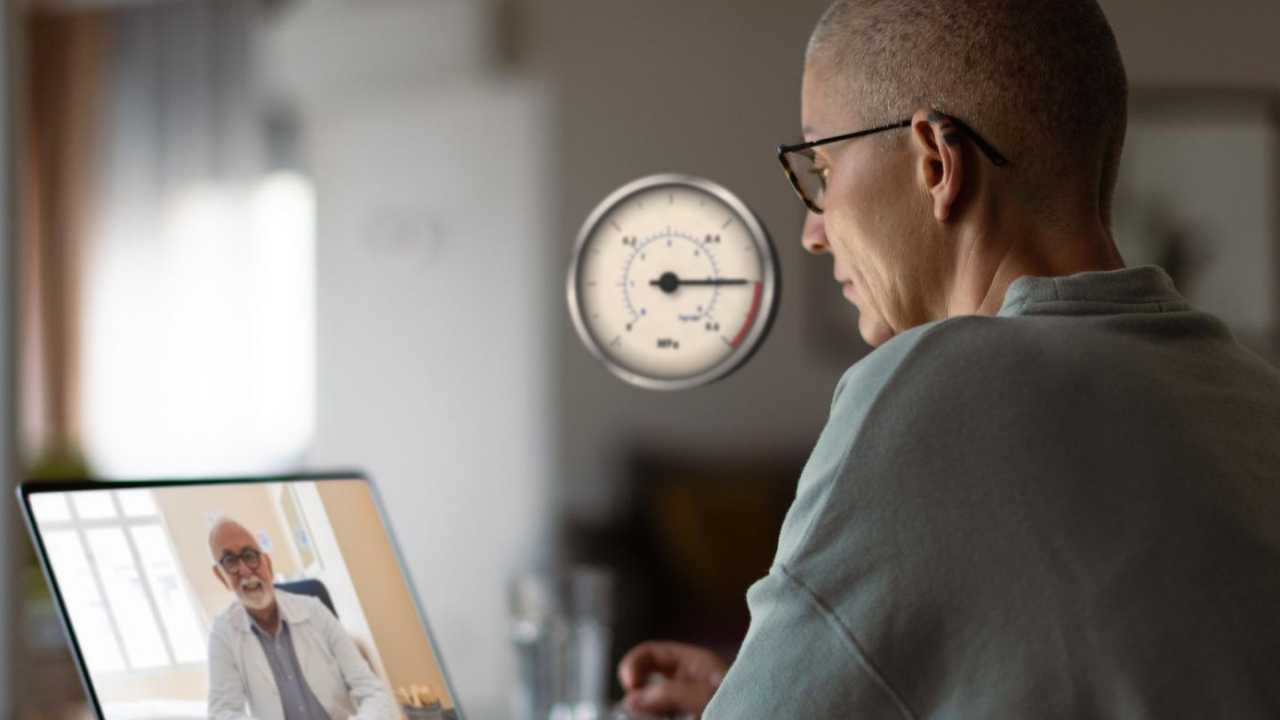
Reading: 0.5; MPa
